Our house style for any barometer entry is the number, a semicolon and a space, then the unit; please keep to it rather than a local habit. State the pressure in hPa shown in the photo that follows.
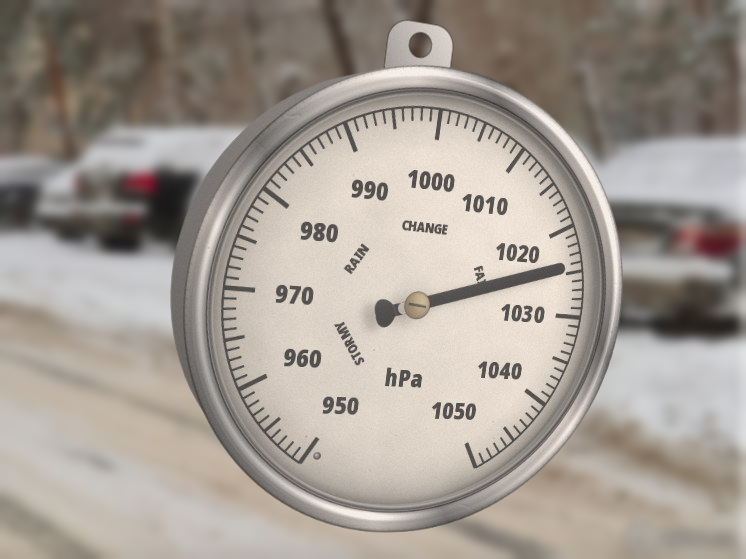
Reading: 1024; hPa
